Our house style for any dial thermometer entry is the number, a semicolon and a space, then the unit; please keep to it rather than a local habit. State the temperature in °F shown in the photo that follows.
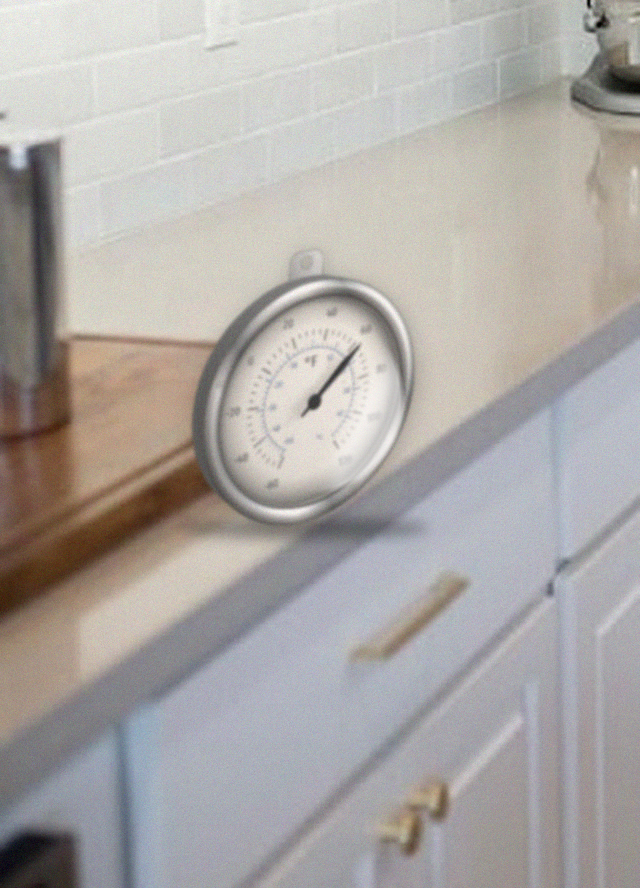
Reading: 60; °F
